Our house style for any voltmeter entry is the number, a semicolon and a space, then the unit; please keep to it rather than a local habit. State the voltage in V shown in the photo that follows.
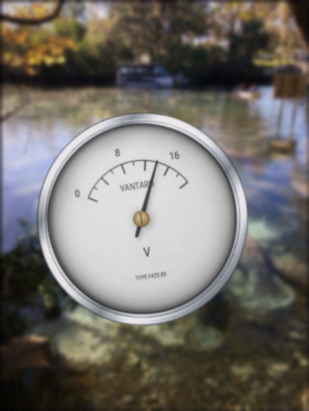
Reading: 14; V
